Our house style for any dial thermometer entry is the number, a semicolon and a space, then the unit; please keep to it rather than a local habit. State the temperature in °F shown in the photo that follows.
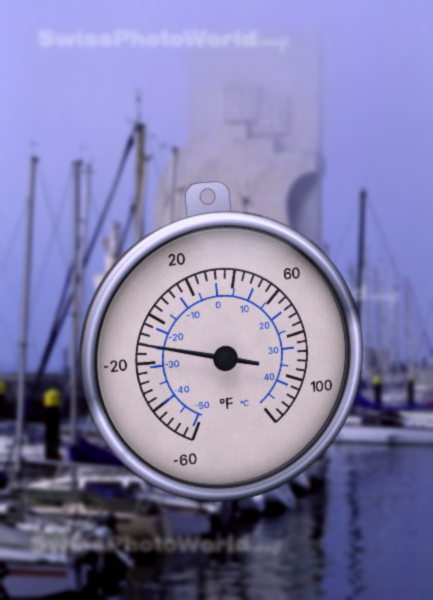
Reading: -12; °F
